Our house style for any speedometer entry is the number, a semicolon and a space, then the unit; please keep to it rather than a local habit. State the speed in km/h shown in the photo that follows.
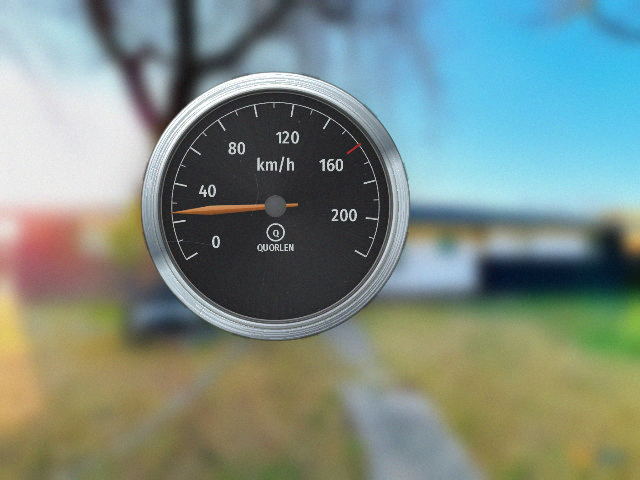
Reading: 25; km/h
